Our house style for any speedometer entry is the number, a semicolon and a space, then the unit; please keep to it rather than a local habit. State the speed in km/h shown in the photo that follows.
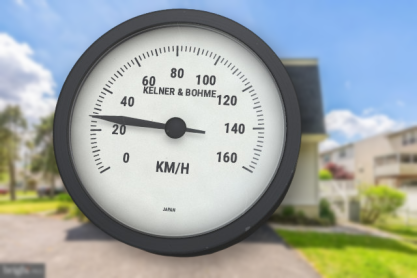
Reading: 26; km/h
